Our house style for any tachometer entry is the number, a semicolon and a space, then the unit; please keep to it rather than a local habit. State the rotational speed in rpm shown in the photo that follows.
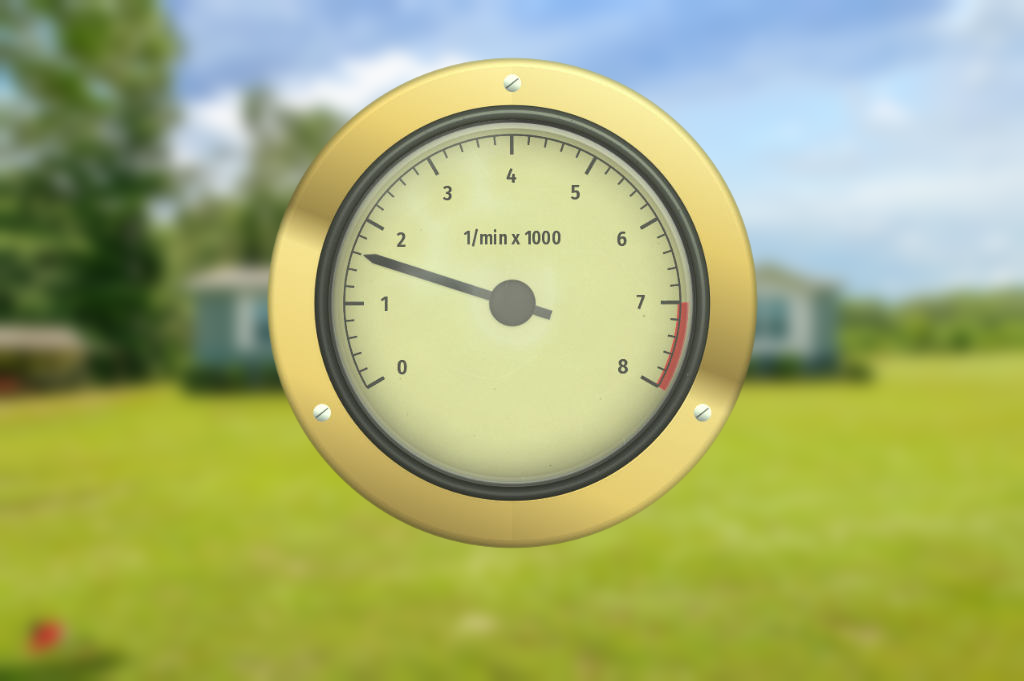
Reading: 1600; rpm
